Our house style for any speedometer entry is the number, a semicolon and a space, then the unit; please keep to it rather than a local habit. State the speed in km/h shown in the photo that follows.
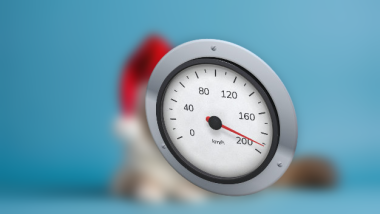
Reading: 190; km/h
